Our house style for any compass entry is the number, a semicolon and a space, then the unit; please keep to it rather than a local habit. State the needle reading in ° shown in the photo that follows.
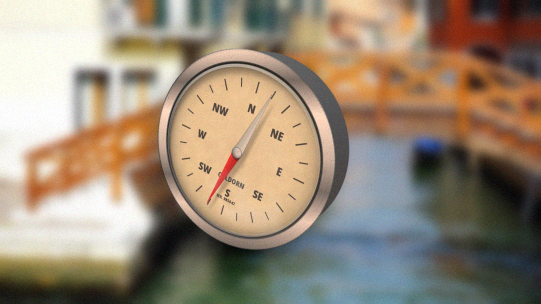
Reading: 195; °
